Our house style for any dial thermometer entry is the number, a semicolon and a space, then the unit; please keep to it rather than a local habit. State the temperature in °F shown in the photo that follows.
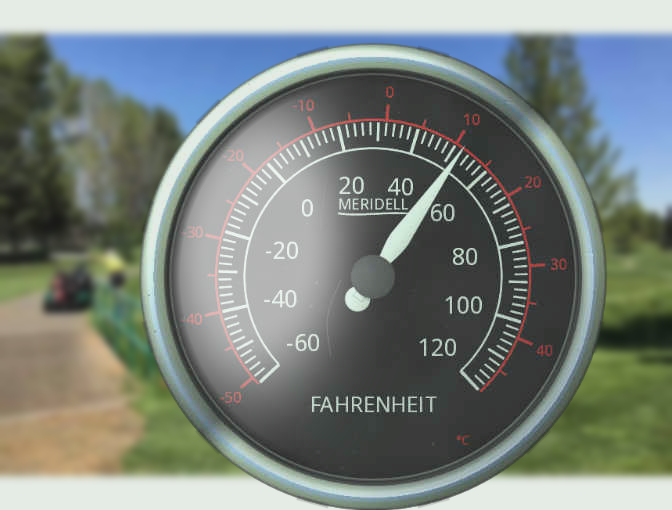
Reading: 52; °F
